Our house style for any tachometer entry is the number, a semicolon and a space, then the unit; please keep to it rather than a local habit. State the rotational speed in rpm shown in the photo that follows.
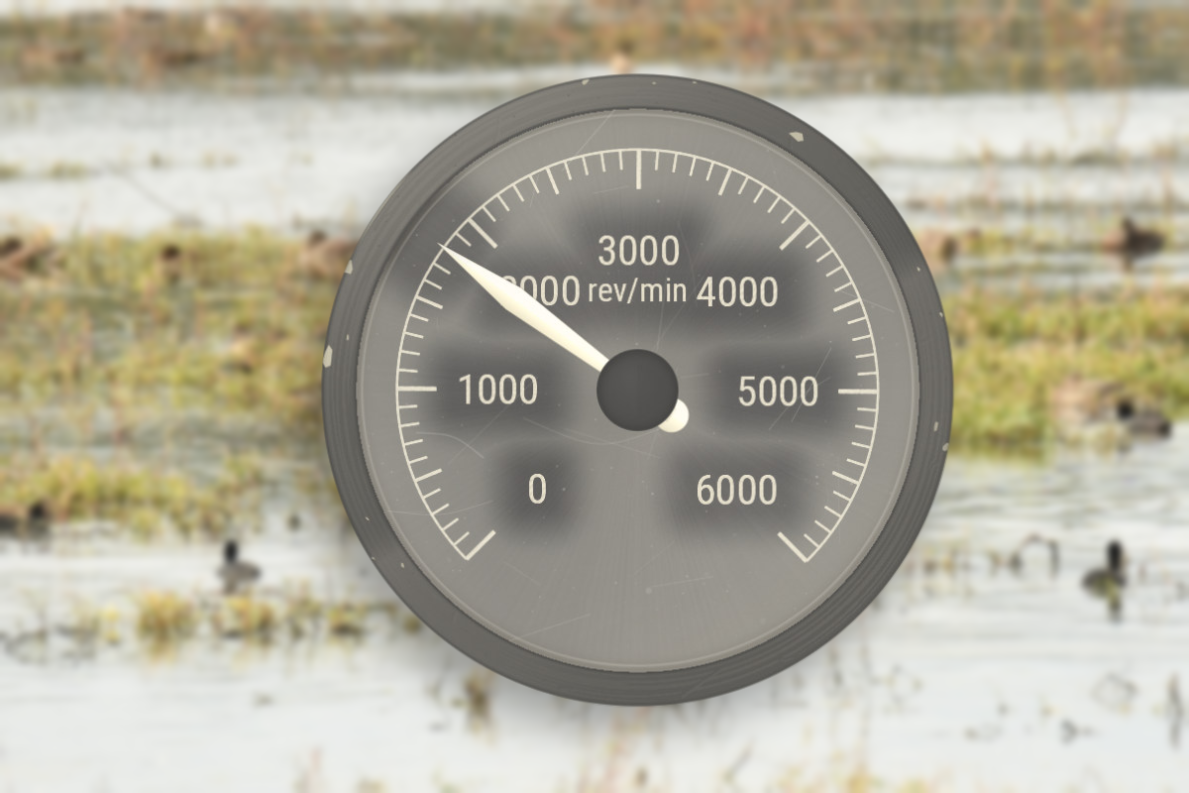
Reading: 1800; rpm
